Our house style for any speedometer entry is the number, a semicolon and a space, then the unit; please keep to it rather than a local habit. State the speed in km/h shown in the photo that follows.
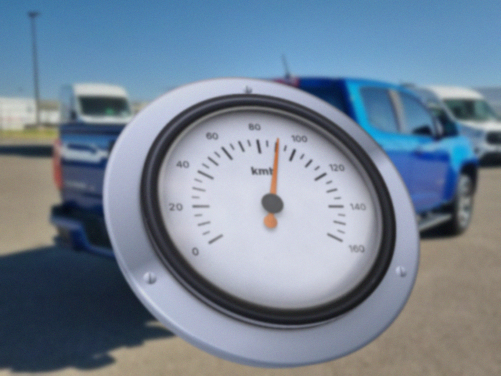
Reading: 90; km/h
